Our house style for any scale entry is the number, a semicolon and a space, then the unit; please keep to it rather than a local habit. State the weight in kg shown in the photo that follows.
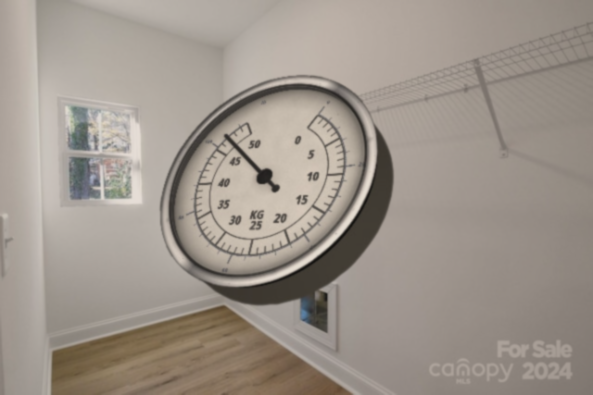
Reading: 47; kg
